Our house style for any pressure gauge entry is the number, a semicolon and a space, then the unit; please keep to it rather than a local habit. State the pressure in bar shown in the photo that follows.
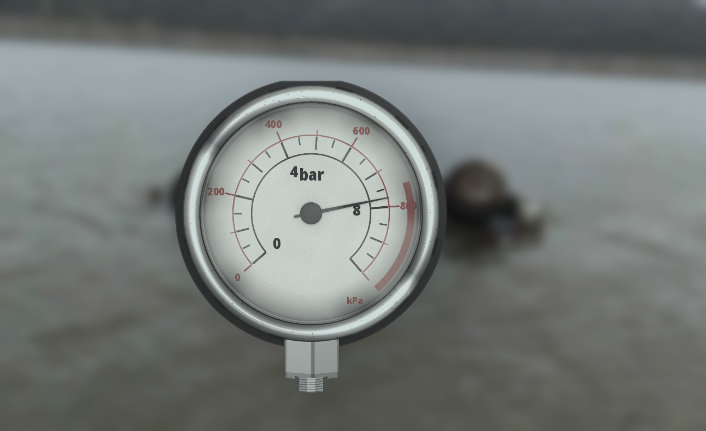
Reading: 7.75; bar
